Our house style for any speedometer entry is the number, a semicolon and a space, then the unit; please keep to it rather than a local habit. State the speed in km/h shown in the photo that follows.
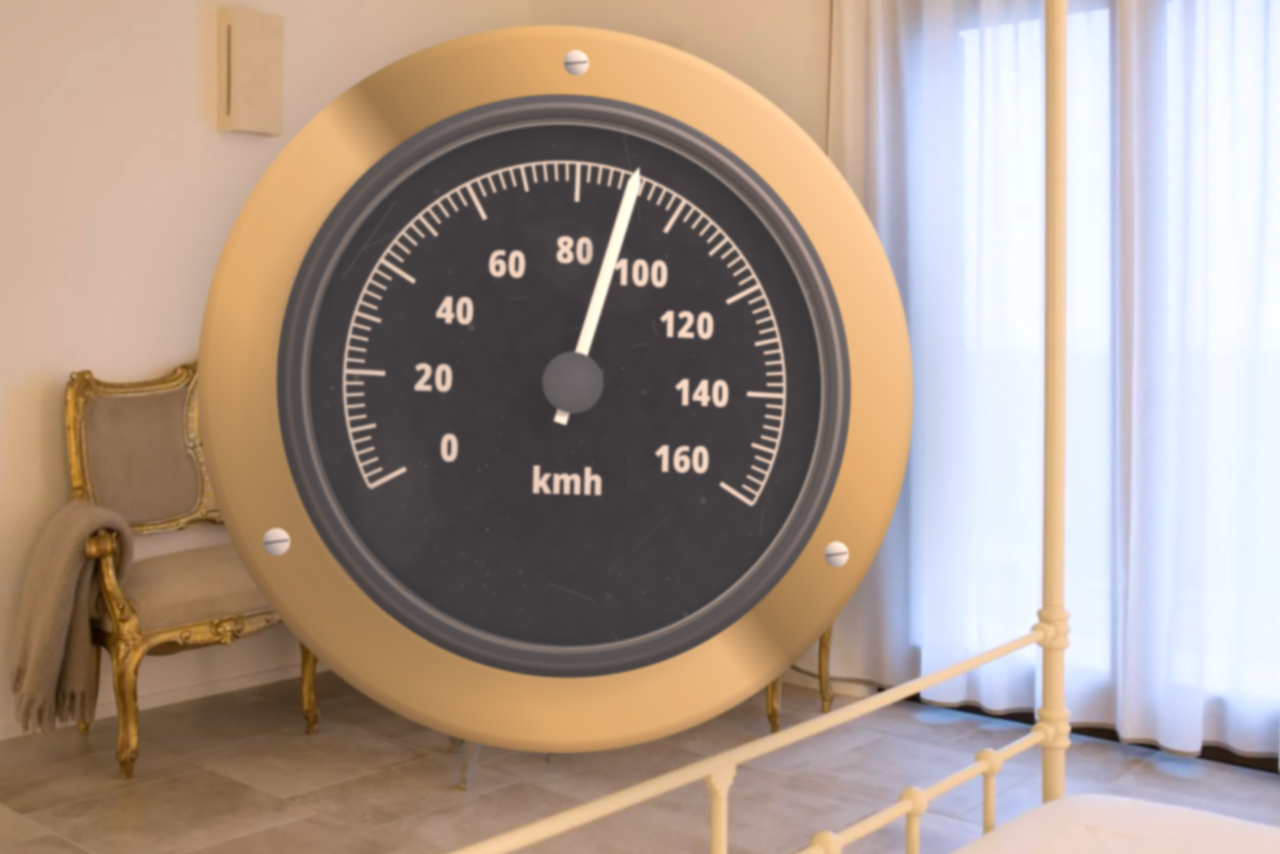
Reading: 90; km/h
